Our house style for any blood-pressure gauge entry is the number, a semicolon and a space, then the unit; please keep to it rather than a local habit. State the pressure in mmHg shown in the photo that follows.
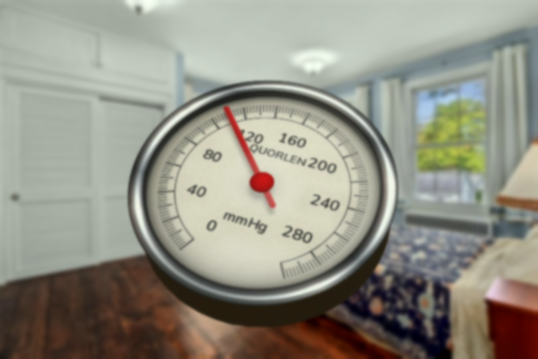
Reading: 110; mmHg
